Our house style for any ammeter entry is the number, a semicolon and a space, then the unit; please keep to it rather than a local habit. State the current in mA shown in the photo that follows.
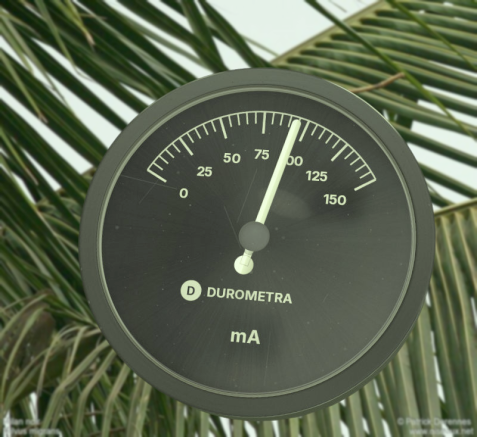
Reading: 95; mA
